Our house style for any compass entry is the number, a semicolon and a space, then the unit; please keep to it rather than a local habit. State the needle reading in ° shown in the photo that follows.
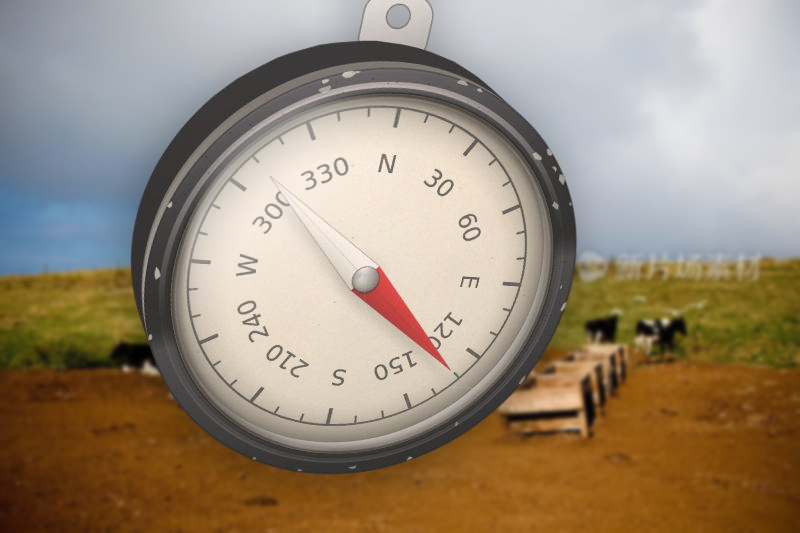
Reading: 130; °
